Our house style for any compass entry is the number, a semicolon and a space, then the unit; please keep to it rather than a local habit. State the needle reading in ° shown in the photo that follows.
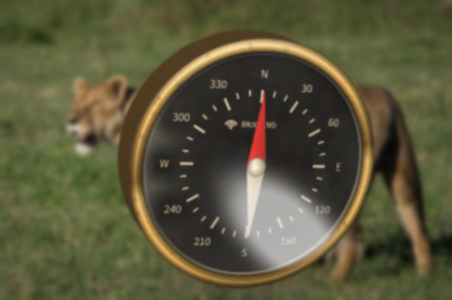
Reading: 0; °
